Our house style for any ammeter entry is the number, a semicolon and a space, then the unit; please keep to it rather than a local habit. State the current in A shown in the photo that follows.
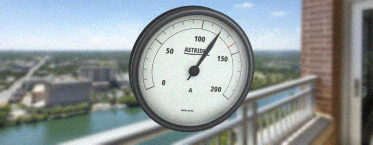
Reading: 120; A
